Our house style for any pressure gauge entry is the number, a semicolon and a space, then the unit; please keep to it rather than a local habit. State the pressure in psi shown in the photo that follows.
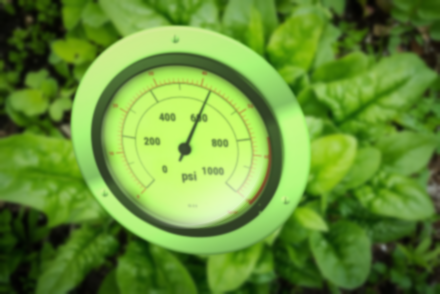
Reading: 600; psi
